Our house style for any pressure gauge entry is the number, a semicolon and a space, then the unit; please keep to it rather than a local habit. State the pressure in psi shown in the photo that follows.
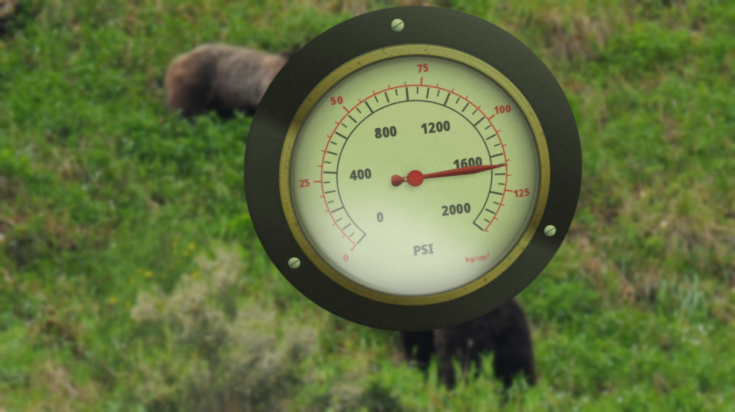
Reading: 1650; psi
